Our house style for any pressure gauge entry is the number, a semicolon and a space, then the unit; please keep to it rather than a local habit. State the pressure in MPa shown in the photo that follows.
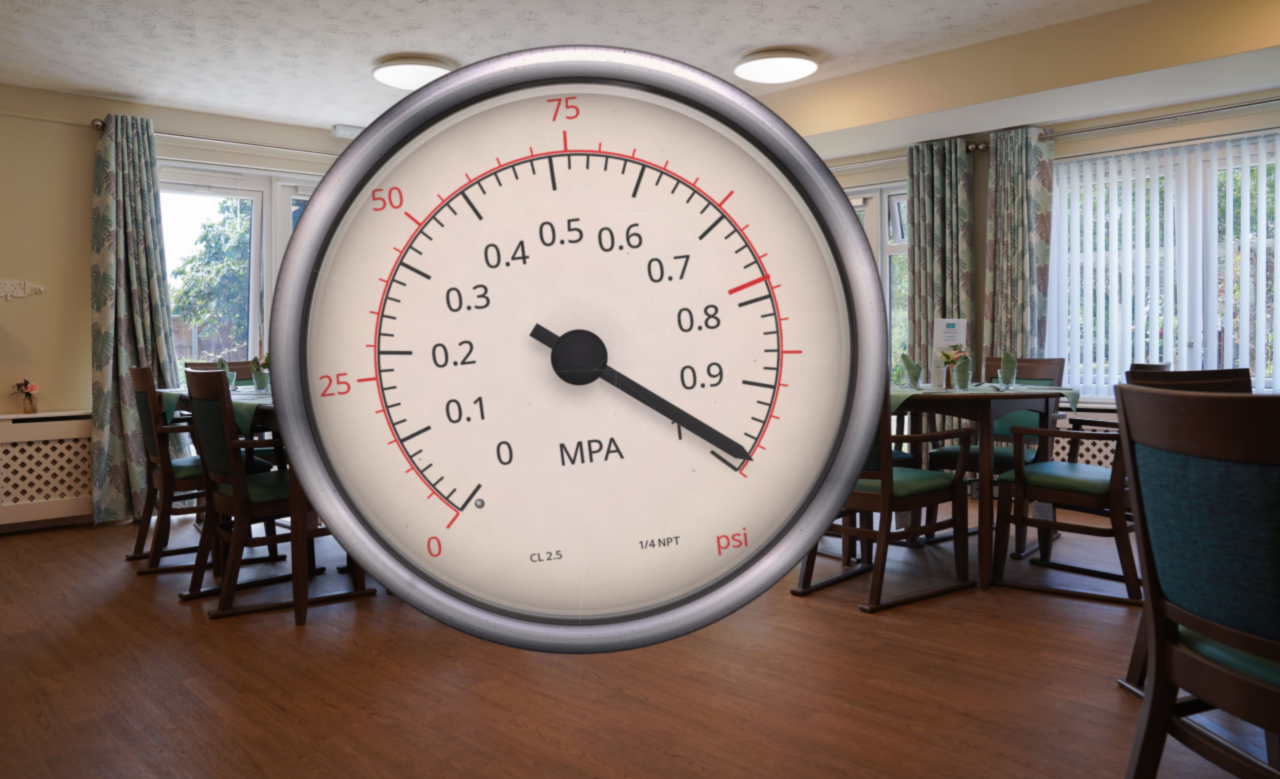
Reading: 0.98; MPa
